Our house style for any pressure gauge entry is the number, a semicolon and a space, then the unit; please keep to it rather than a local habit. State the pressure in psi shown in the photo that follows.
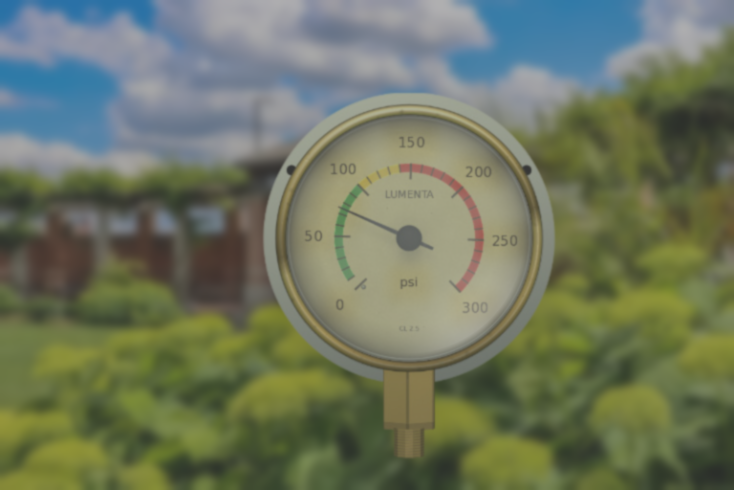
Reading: 75; psi
